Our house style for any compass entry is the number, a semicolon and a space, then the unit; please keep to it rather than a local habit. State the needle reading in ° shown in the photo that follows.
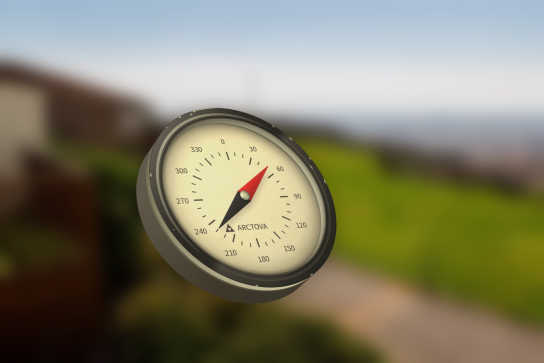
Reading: 50; °
